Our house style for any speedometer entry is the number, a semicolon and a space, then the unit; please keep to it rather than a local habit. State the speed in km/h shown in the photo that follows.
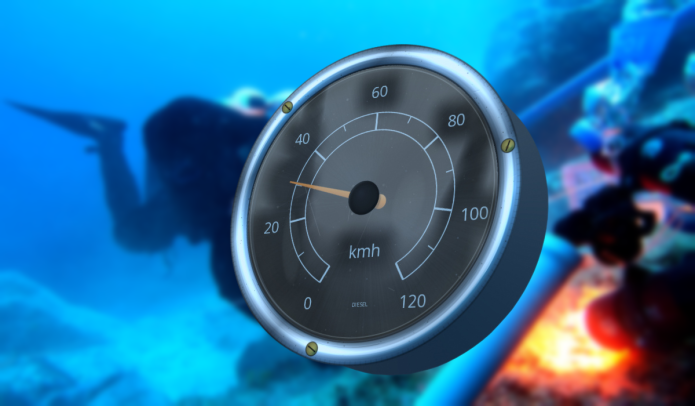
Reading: 30; km/h
